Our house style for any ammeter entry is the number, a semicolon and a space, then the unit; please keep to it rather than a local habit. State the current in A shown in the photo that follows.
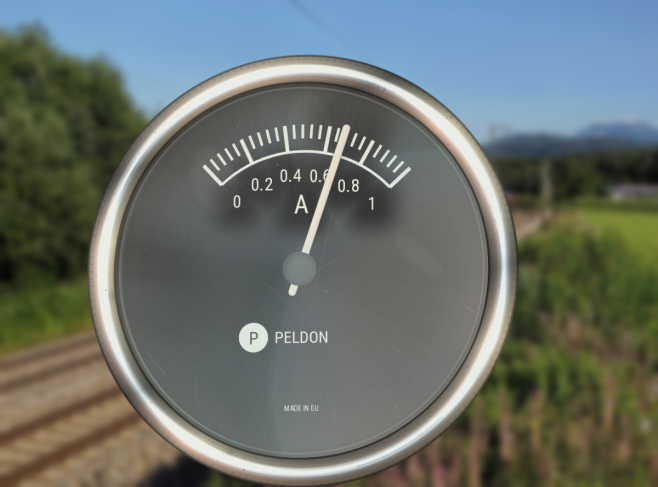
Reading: 0.68; A
